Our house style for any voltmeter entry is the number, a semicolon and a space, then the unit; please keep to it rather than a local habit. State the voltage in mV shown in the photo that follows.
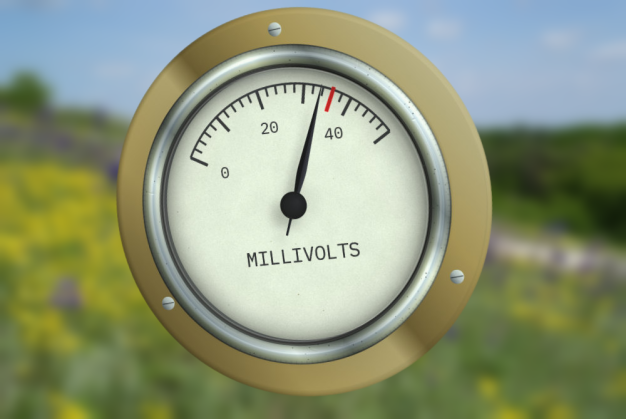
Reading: 34; mV
